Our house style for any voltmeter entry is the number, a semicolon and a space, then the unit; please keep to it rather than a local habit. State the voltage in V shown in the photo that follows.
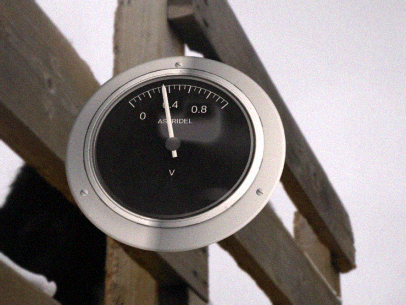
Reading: 0.35; V
